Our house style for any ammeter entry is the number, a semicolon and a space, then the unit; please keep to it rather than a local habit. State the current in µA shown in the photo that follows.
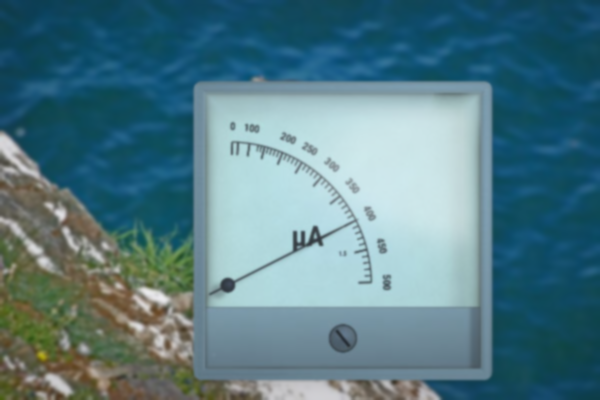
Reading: 400; µA
